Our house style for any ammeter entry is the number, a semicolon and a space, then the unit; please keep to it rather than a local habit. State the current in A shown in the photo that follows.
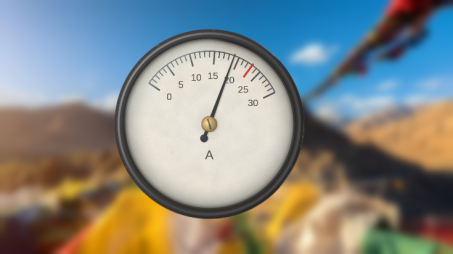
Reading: 19; A
